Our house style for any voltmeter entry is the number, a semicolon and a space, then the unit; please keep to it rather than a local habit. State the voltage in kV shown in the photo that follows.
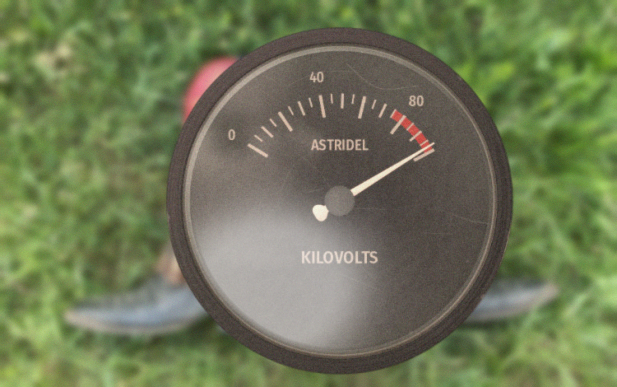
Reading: 97.5; kV
